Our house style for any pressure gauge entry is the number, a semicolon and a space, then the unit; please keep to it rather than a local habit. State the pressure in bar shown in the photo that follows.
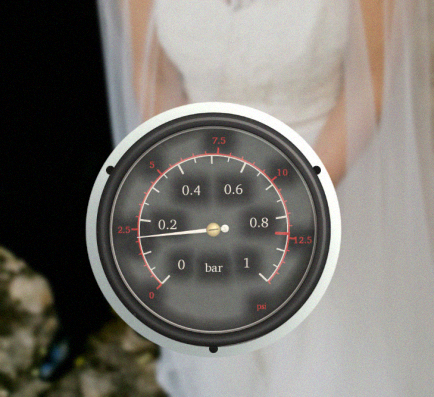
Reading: 0.15; bar
